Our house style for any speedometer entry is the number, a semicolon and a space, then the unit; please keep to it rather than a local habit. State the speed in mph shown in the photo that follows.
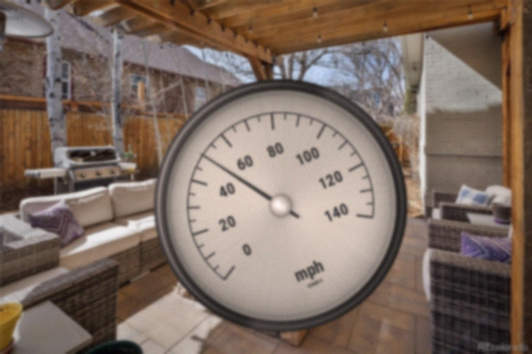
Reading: 50; mph
